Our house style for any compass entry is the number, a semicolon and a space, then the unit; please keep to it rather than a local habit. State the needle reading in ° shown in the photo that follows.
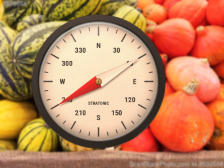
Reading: 240; °
